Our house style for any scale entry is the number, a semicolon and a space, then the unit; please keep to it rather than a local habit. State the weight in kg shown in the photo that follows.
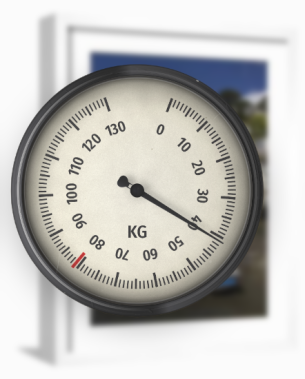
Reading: 41; kg
